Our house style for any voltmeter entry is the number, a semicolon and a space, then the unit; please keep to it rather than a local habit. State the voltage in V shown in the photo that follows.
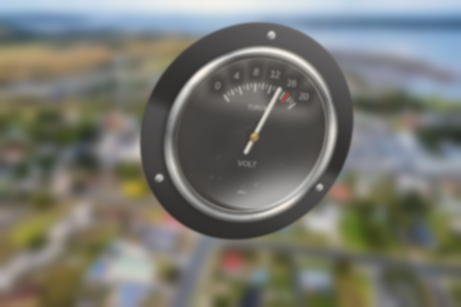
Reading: 14; V
